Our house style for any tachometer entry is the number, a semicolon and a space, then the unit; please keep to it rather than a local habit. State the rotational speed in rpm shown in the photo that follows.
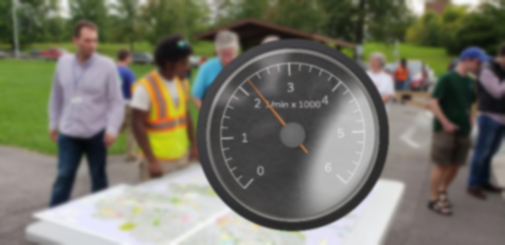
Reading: 2200; rpm
